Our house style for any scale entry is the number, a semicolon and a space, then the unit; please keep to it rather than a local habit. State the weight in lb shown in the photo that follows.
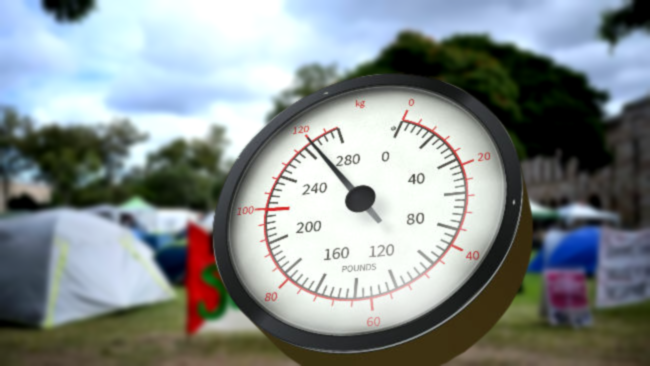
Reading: 264; lb
